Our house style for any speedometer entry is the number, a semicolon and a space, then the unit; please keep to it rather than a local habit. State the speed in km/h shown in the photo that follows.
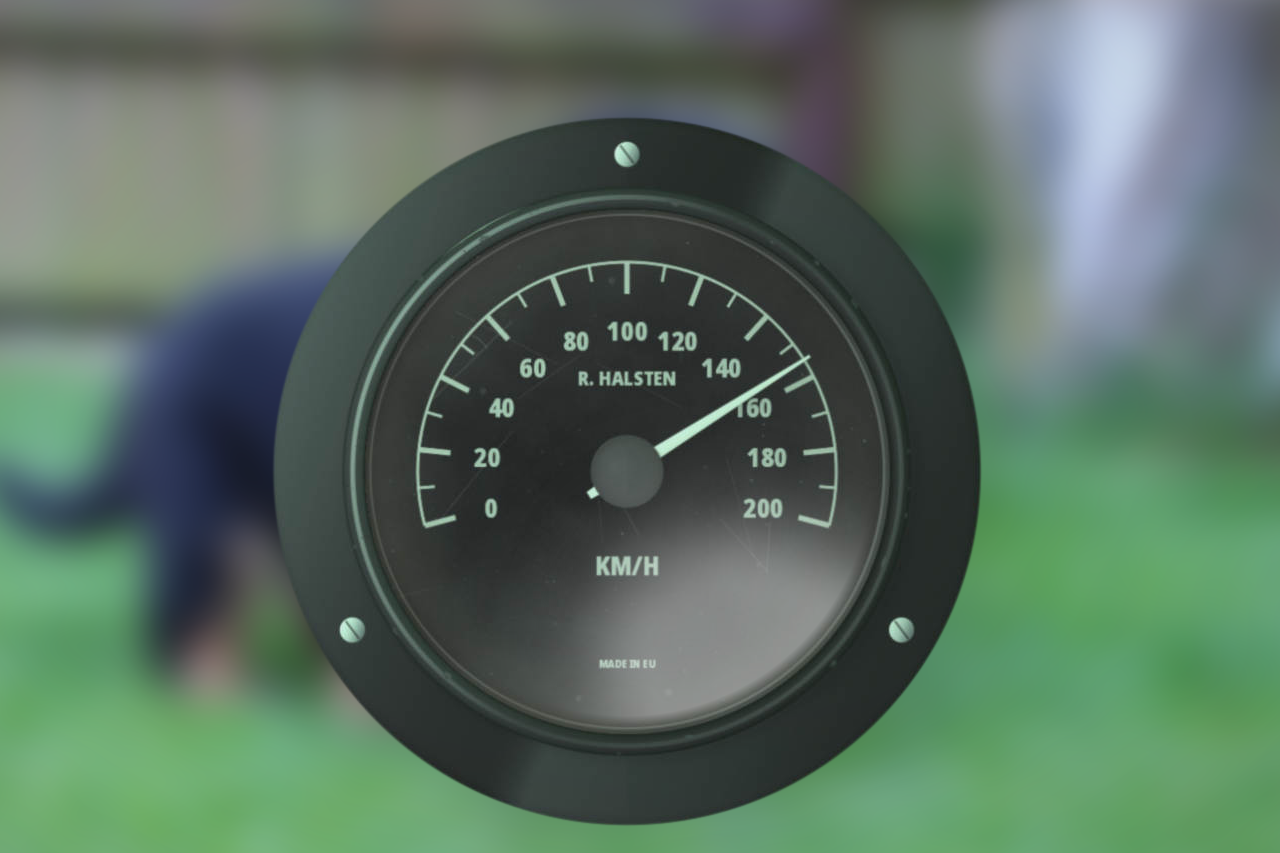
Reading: 155; km/h
